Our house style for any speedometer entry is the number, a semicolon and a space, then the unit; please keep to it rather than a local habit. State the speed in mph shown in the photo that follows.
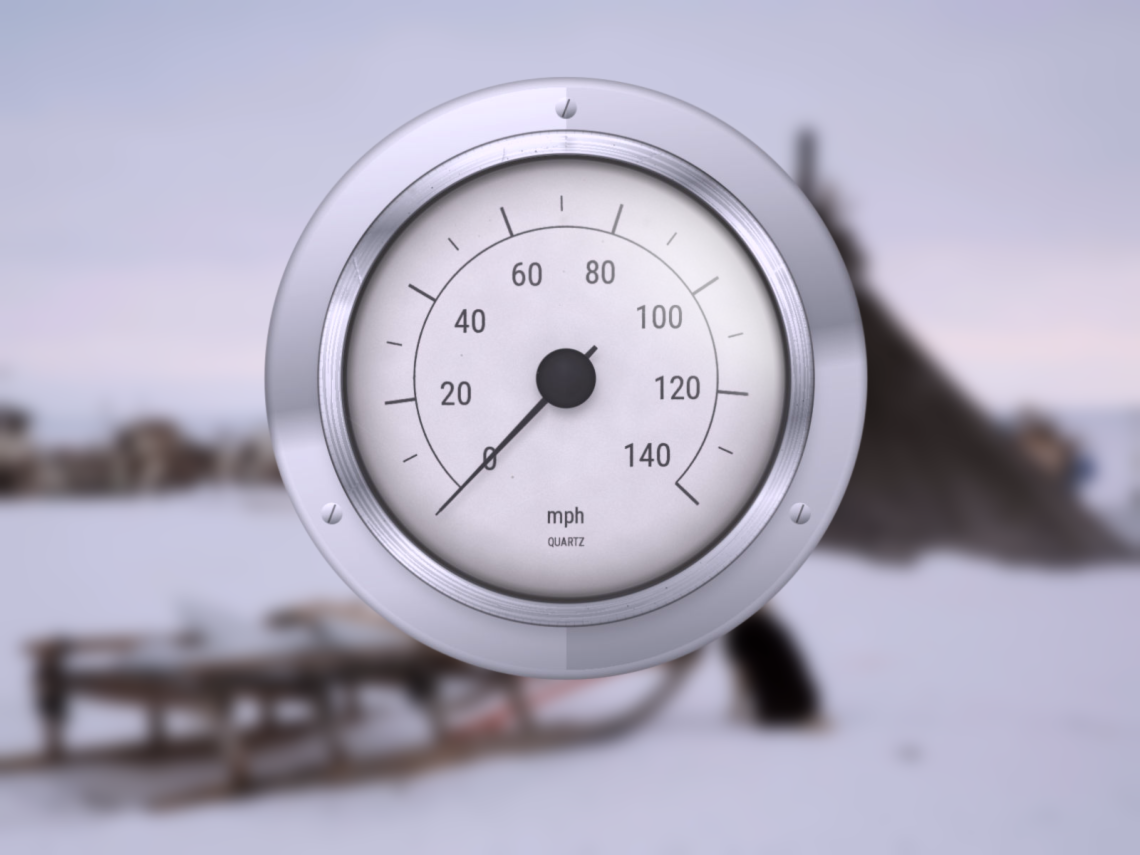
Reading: 0; mph
